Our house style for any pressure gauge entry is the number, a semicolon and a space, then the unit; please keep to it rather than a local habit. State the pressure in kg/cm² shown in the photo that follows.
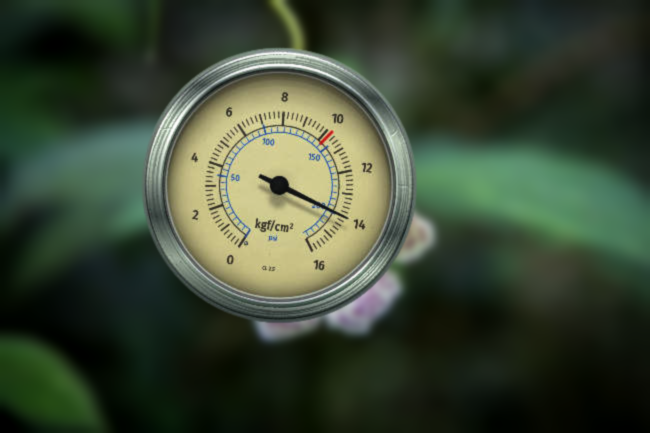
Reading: 14; kg/cm²
